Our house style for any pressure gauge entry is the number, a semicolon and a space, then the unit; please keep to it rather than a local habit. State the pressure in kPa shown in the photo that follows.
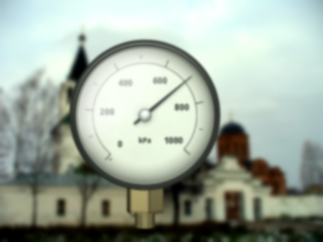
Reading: 700; kPa
